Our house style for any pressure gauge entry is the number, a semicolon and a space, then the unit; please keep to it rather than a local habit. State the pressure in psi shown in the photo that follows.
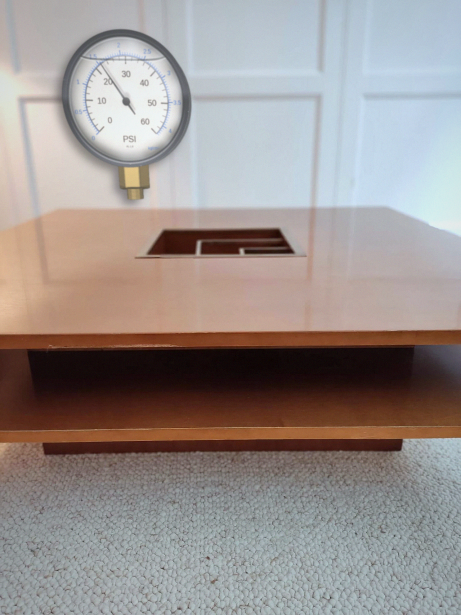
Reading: 22; psi
